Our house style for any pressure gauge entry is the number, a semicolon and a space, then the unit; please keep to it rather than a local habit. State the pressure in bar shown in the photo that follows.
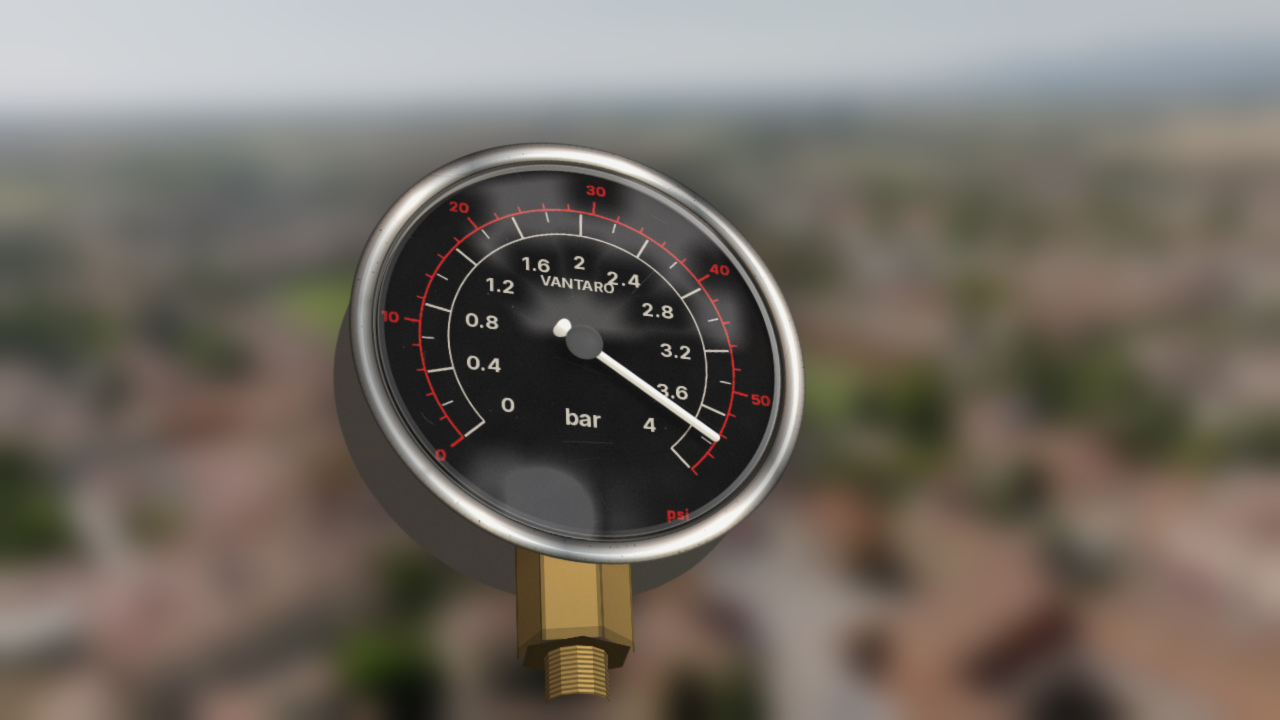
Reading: 3.8; bar
